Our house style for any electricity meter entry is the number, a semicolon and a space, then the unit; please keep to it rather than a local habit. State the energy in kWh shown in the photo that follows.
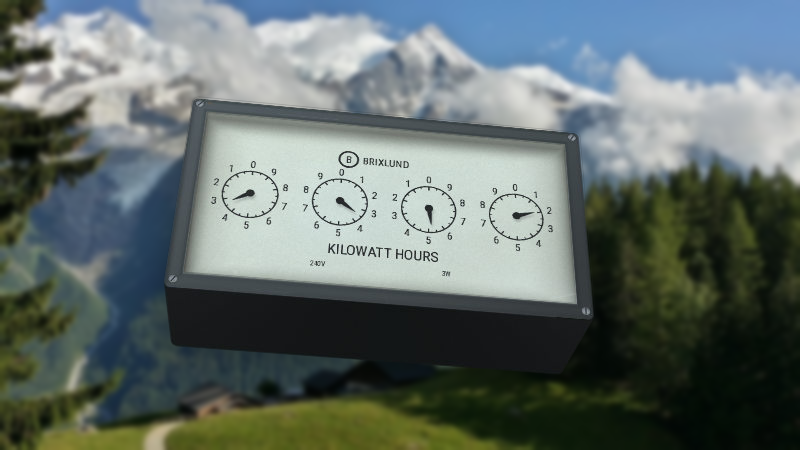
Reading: 3352; kWh
